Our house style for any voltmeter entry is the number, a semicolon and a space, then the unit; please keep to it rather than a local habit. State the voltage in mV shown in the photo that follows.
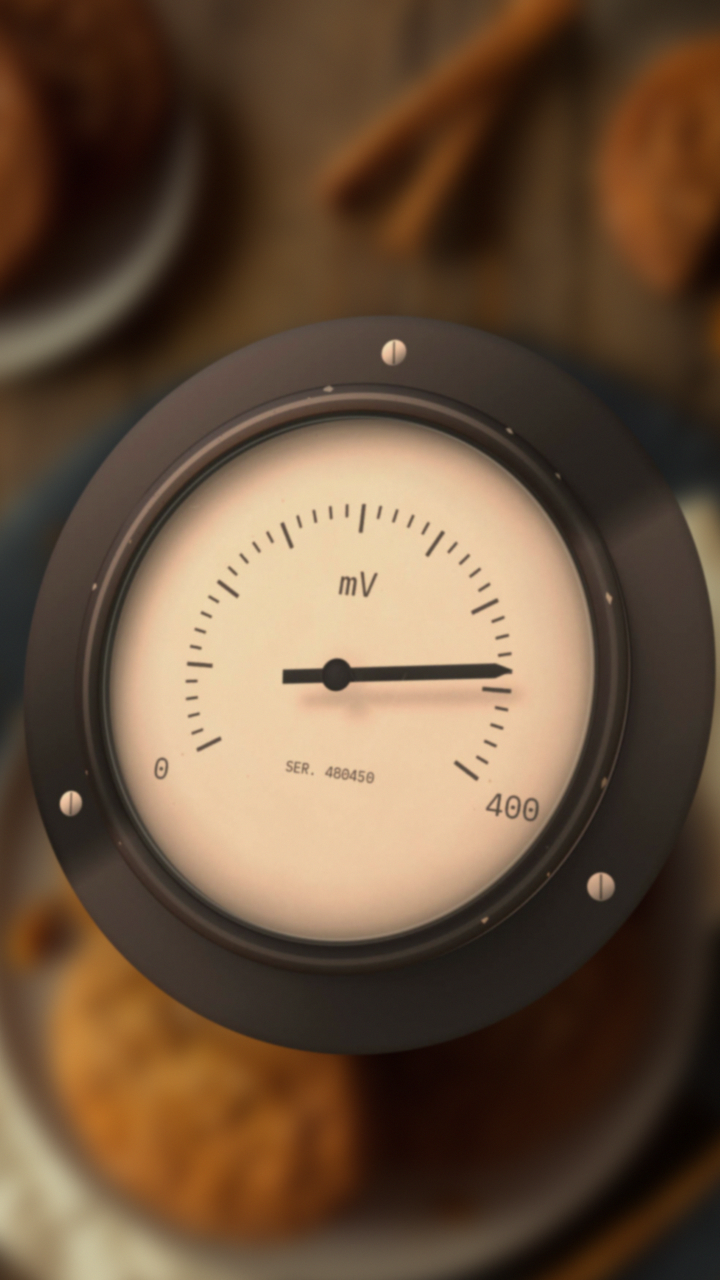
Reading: 340; mV
